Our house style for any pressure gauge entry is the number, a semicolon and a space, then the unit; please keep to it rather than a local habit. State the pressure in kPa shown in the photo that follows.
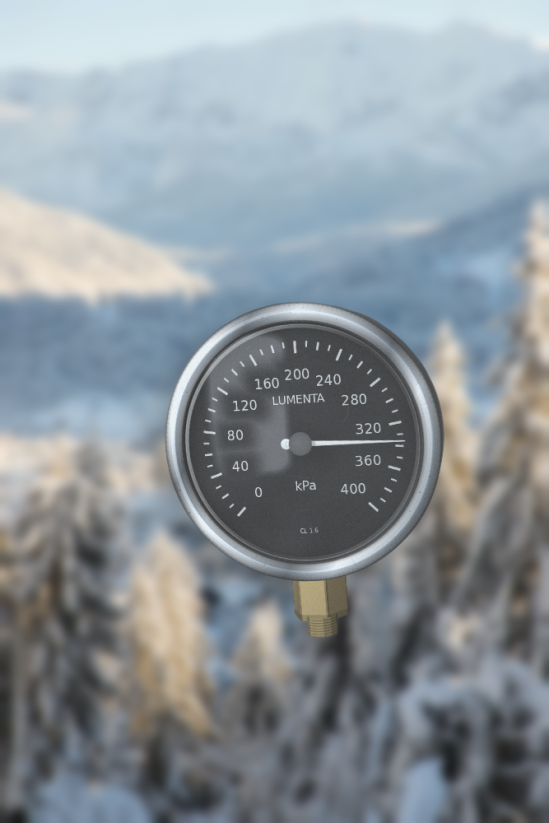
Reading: 335; kPa
